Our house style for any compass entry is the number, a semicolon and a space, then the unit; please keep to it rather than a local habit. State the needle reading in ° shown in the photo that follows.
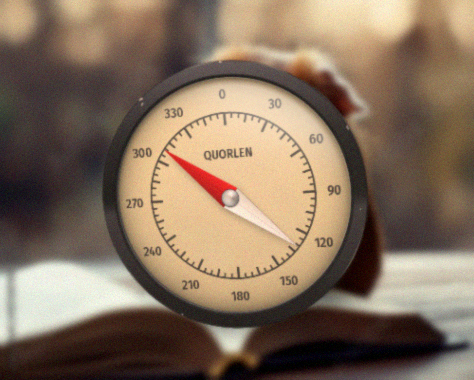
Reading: 310; °
